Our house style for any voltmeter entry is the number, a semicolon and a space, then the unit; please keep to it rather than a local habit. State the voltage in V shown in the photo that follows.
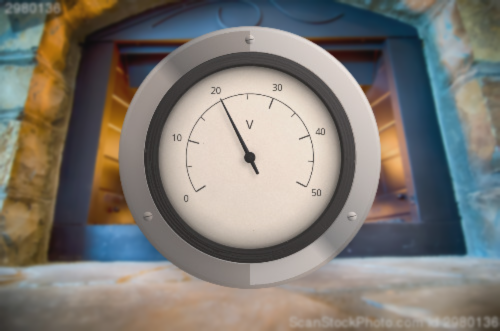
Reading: 20; V
